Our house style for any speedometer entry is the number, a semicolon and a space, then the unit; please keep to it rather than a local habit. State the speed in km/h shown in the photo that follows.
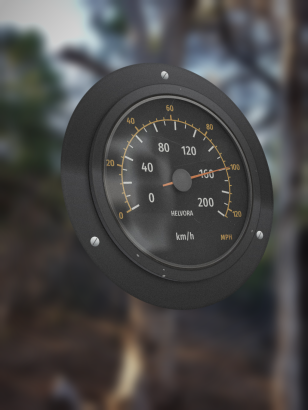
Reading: 160; km/h
